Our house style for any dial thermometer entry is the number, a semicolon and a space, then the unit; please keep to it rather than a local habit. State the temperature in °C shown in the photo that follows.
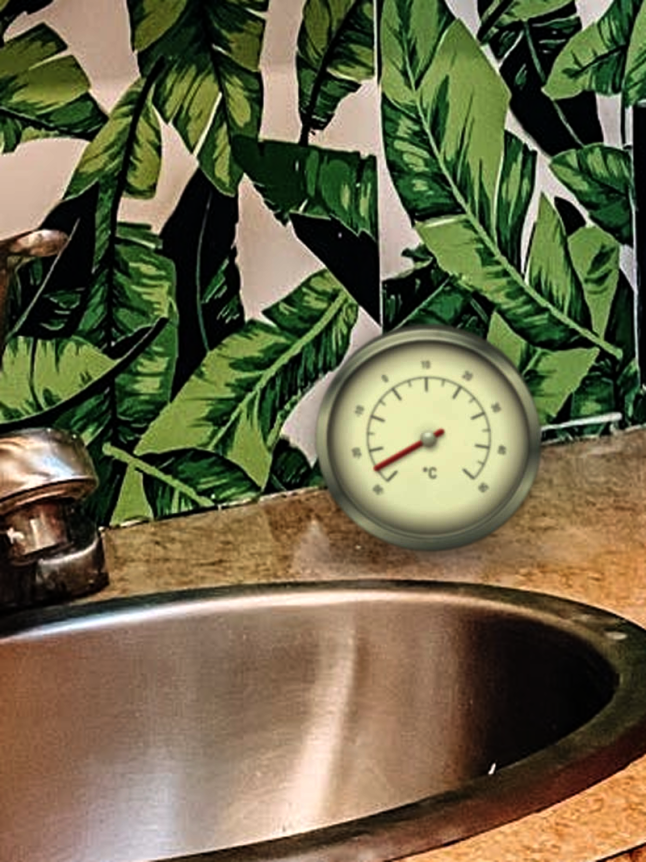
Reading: -25; °C
